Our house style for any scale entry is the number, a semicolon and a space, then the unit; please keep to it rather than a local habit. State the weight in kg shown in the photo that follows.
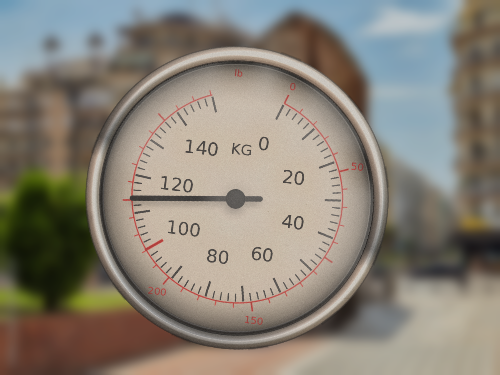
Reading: 114; kg
